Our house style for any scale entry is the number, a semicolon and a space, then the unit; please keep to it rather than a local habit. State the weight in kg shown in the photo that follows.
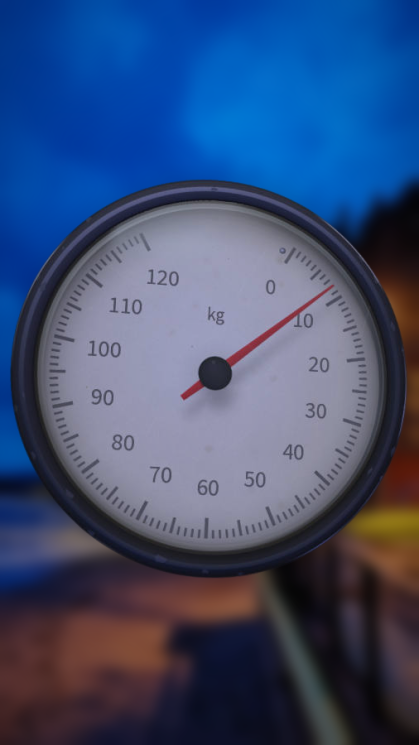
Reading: 8; kg
